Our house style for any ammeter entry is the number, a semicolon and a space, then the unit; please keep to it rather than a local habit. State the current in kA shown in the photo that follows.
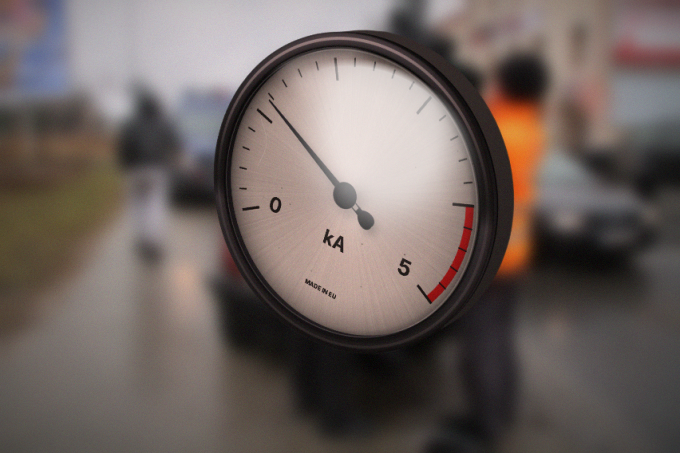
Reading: 1.2; kA
